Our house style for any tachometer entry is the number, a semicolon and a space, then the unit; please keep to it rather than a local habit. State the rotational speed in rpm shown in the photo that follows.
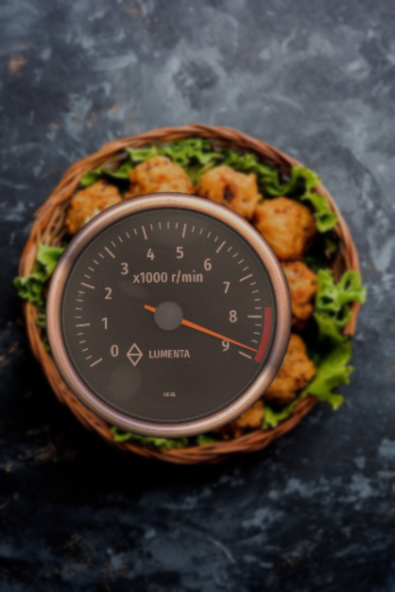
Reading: 8800; rpm
